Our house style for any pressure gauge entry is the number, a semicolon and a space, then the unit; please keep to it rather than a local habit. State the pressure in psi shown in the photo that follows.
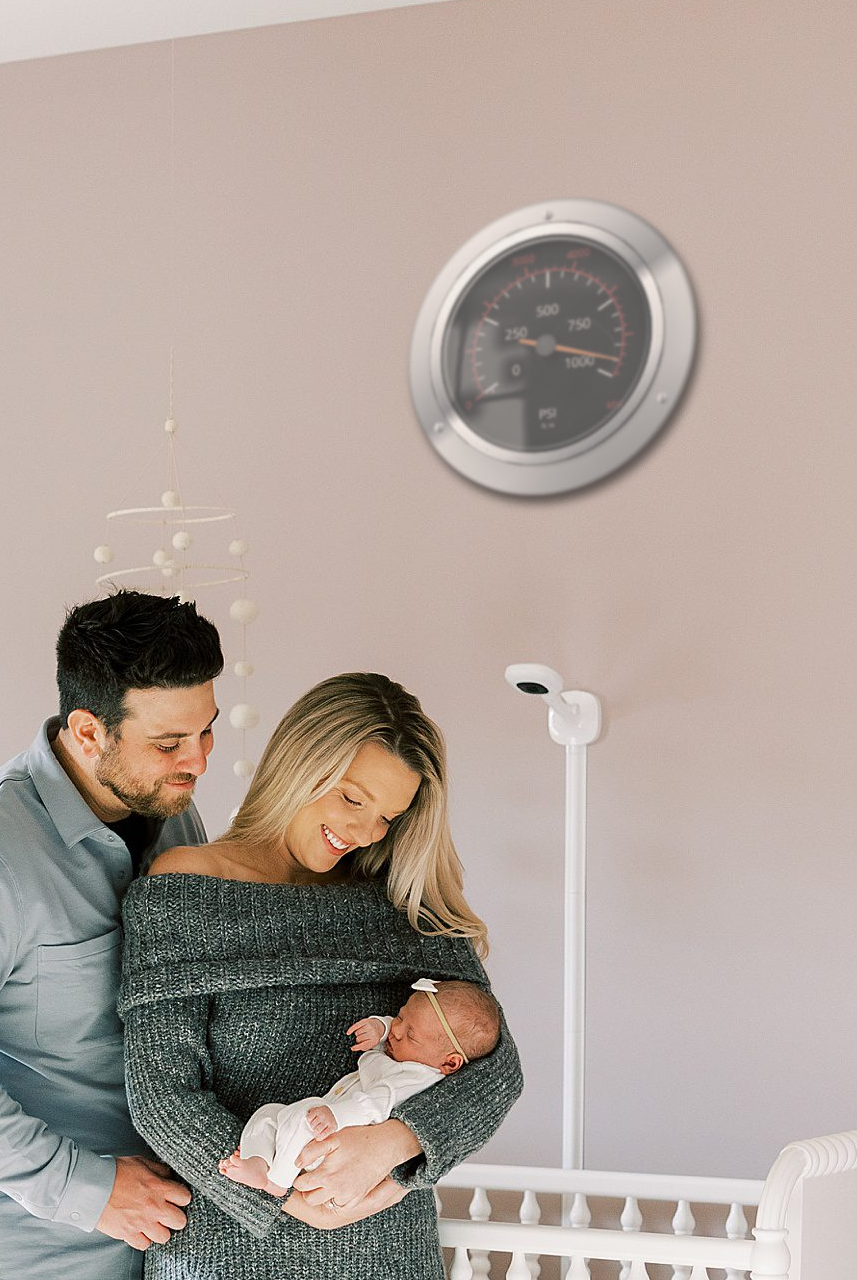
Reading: 950; psi
